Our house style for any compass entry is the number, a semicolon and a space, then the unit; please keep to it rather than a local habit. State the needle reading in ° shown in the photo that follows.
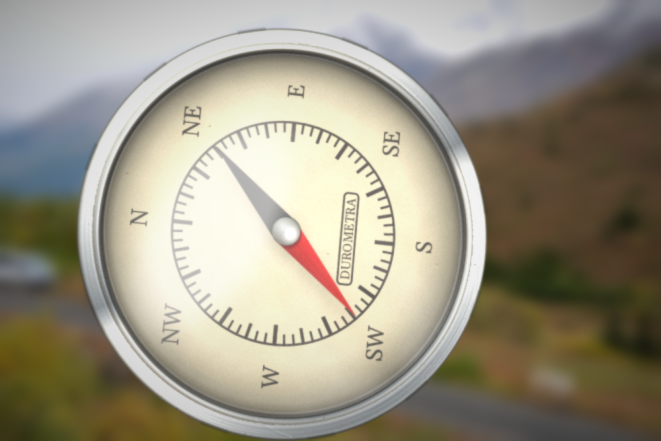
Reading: 225; °
